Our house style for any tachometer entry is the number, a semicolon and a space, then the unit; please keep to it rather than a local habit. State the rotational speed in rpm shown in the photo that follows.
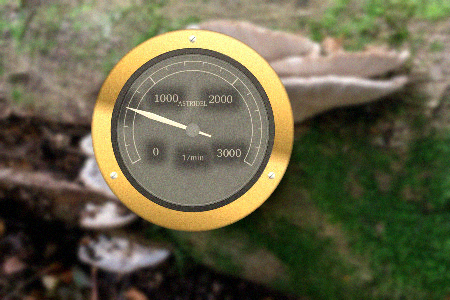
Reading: 600; rpm
